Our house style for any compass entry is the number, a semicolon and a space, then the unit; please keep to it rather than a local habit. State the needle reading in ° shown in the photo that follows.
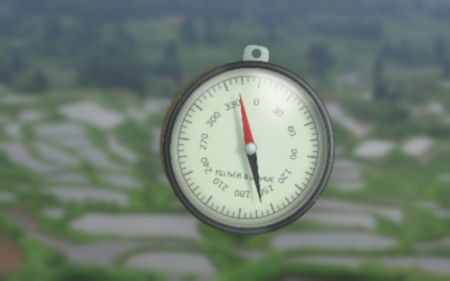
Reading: 340; °
